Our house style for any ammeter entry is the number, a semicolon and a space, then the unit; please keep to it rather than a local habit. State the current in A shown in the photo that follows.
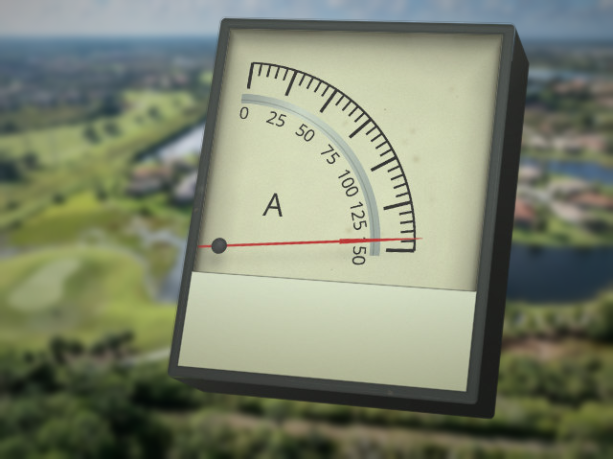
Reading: 145; A
